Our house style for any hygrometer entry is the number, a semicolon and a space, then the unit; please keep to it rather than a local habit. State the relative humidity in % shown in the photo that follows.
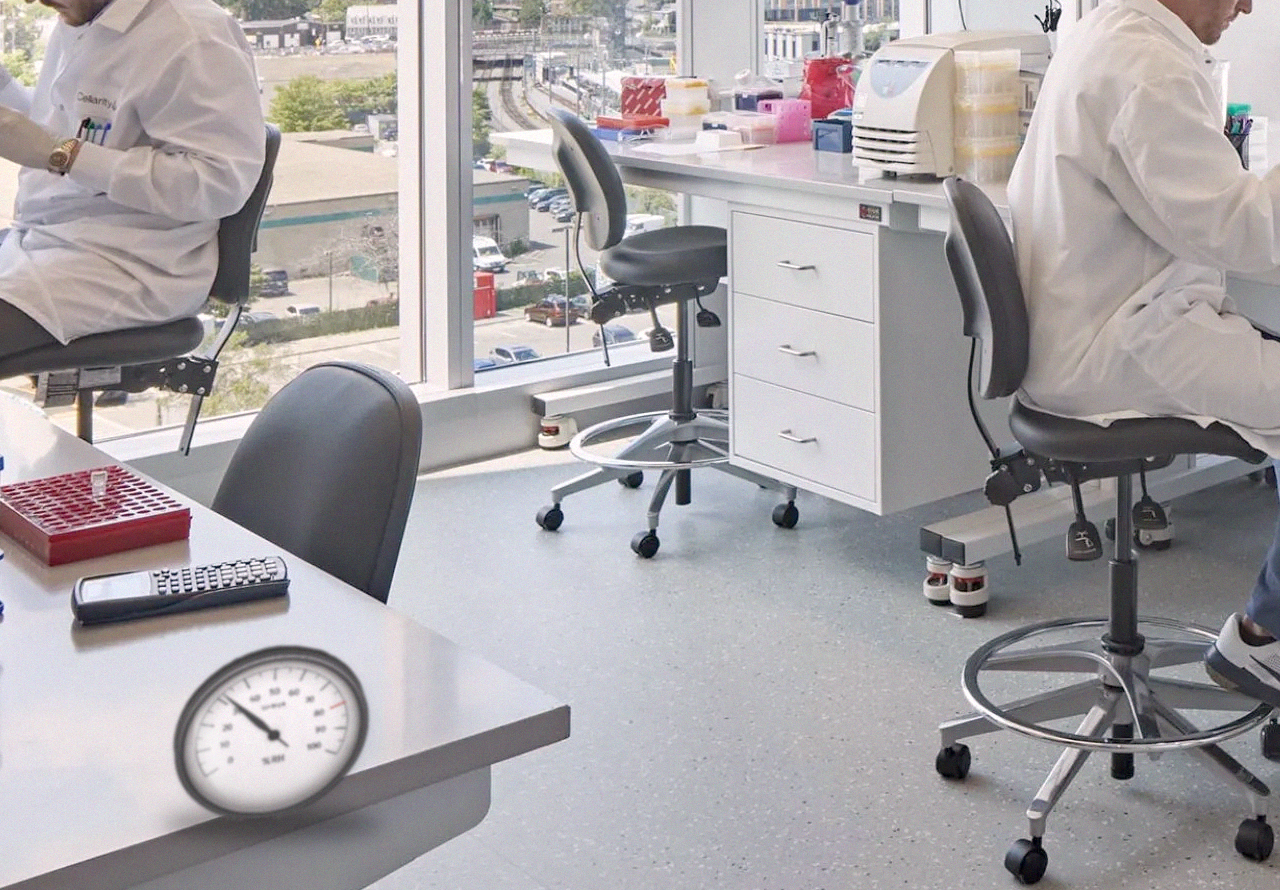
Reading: 32.5; %
